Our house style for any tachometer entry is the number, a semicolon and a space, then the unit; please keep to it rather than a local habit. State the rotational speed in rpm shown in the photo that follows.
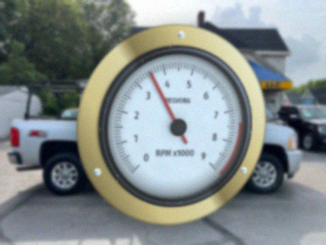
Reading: 3500; rpm
